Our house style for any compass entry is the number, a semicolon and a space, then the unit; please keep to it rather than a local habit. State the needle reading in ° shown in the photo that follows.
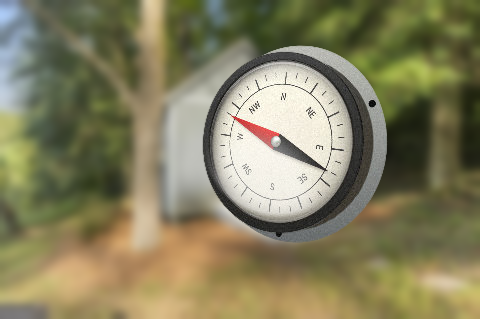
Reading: 290; °
